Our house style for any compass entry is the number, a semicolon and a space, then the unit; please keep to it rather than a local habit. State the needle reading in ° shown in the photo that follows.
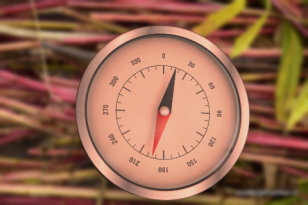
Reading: 195; °
